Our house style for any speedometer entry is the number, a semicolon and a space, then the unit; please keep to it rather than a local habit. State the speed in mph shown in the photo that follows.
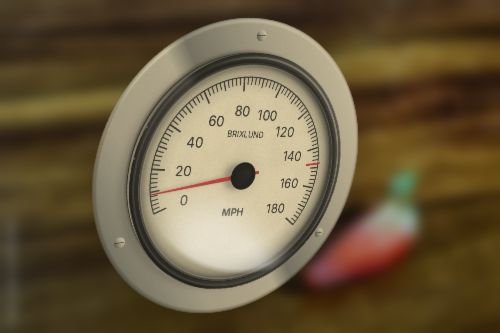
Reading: 10; mph
